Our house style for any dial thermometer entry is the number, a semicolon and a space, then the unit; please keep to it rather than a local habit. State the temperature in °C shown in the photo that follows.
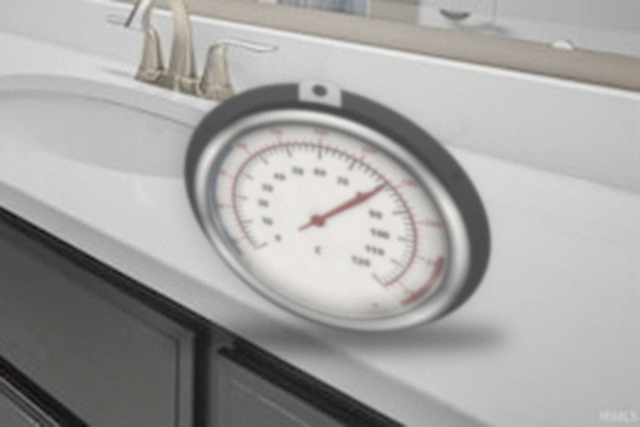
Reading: 80; °C
